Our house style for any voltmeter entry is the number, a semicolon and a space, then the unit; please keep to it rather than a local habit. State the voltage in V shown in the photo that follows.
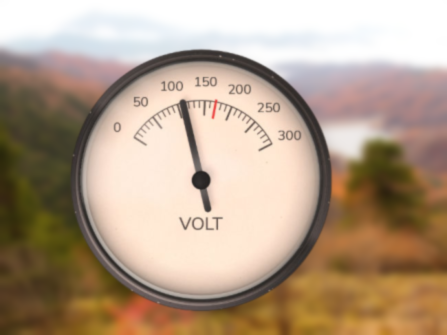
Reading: 110; V
